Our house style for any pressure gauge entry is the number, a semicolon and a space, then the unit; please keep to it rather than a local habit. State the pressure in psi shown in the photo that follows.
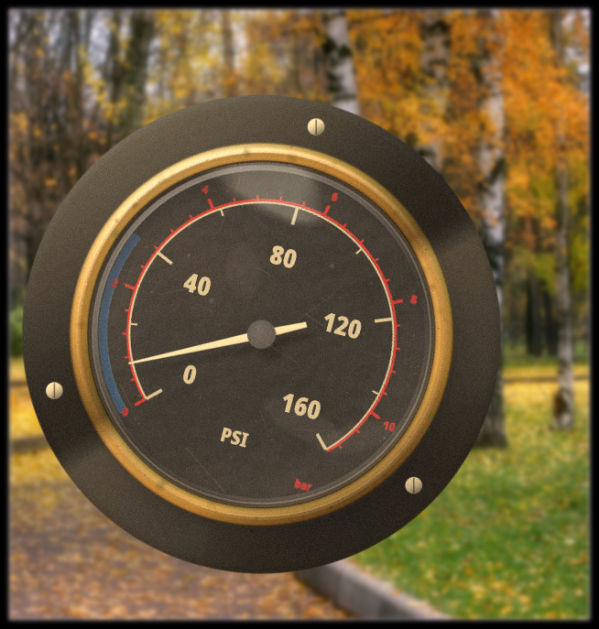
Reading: 10; psi
